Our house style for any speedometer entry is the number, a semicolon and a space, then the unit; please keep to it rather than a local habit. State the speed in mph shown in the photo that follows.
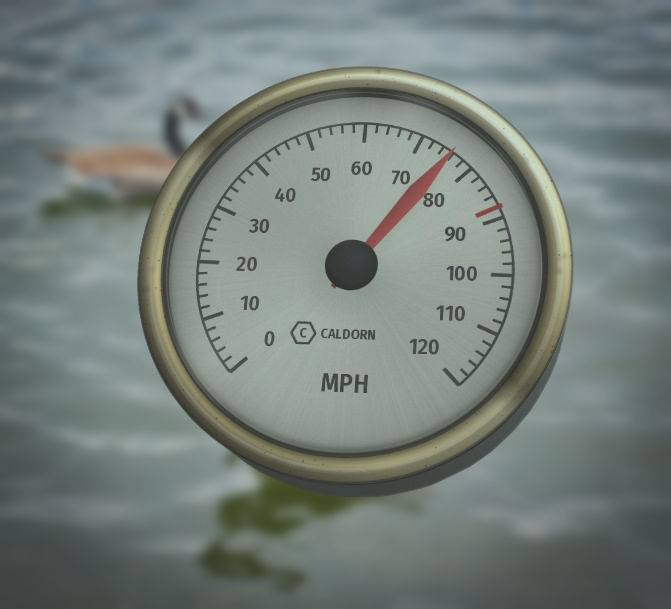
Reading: 76; mph
